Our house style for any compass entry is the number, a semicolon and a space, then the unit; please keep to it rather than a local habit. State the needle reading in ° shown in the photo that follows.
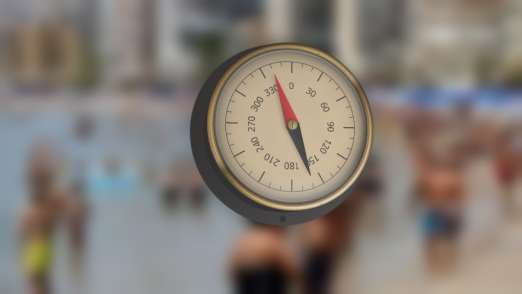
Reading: 340; °
